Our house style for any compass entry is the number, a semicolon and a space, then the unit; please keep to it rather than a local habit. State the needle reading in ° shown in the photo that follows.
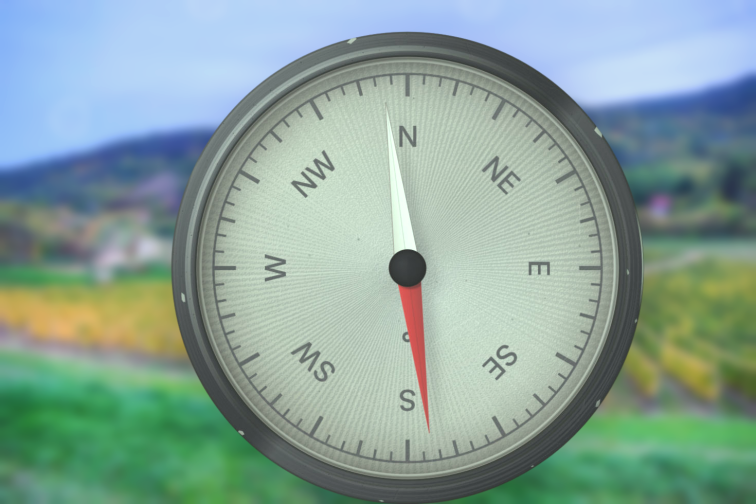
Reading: 172.5; °
